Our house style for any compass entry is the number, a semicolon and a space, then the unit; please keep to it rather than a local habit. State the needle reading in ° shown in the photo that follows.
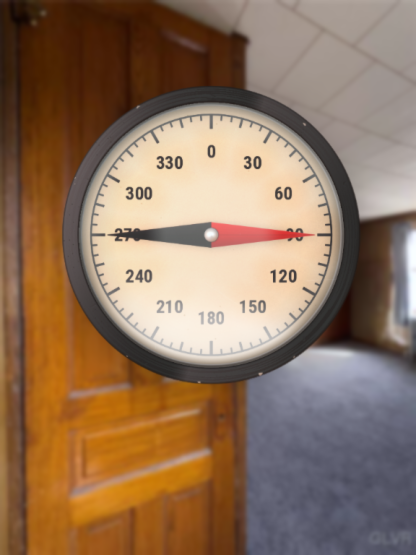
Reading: 90; °
